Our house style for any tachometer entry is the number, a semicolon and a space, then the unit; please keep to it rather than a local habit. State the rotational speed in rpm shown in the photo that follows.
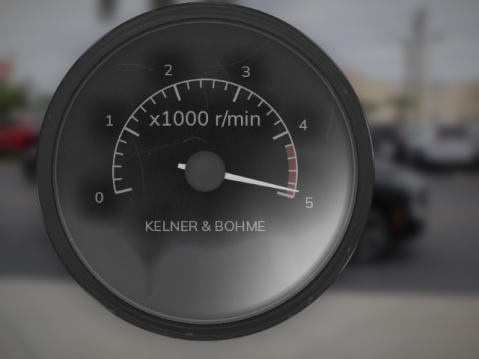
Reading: 4900; rpm
